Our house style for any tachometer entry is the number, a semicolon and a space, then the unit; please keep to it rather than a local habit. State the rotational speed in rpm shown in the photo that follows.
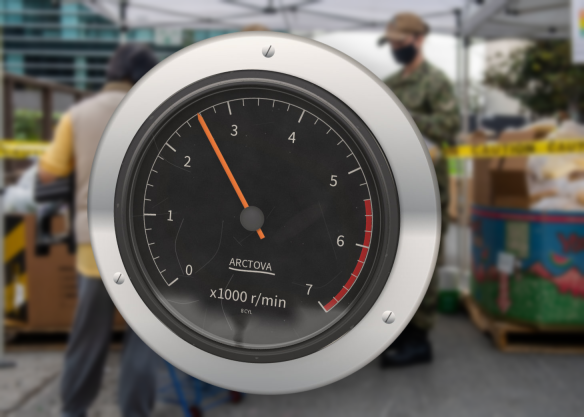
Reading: 2600; rpm
